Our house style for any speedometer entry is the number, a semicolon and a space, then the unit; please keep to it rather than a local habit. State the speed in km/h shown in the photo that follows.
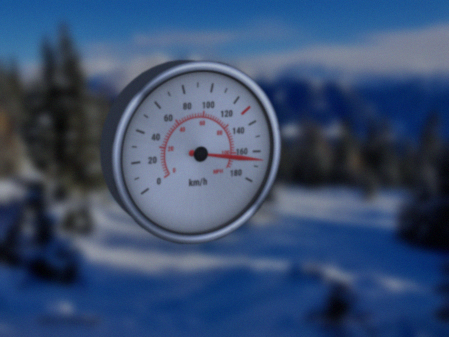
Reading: 165; km/h
